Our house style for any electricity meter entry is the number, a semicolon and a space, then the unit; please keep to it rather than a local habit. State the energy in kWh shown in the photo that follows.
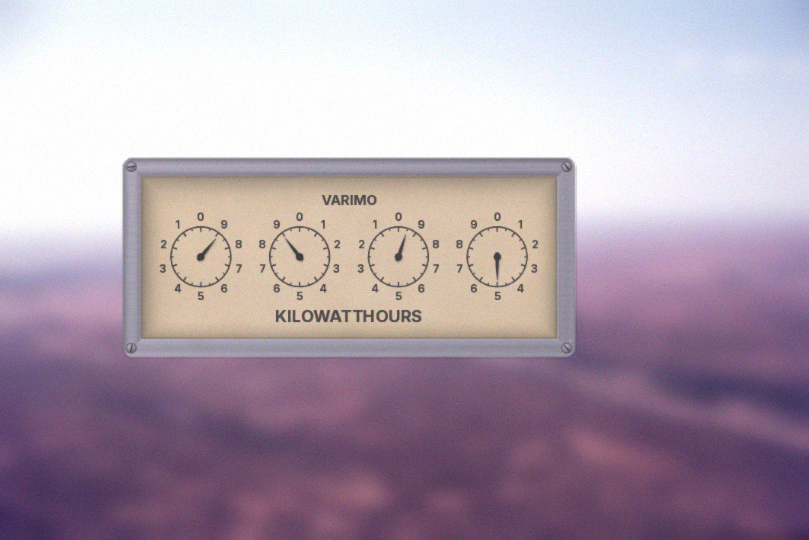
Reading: 8895; kWh
